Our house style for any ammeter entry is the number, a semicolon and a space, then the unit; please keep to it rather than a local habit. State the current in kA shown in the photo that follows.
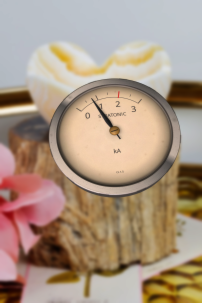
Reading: 0.75; kA
